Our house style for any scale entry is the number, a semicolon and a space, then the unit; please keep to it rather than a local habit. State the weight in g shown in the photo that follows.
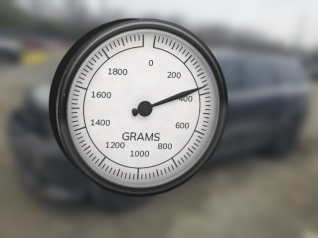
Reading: 360; g
